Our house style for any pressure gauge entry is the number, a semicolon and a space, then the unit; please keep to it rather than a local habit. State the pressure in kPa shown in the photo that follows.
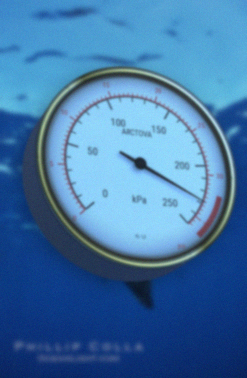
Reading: 230; kPa
